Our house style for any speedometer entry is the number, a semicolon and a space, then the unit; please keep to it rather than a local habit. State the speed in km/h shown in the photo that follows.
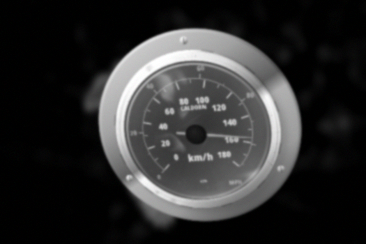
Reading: 155; km/h
